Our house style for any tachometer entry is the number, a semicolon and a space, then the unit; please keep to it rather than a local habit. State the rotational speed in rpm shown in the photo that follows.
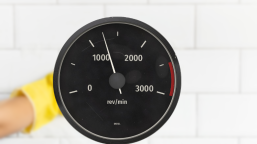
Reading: 1250; rpm
